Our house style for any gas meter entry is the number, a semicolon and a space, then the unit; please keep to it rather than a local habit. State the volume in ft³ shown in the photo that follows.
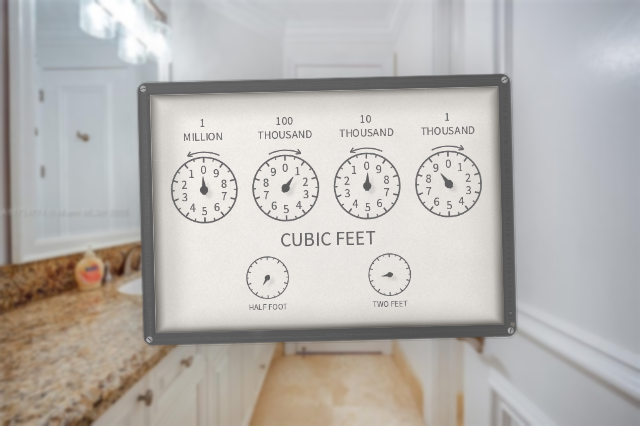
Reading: 9900; ft³
